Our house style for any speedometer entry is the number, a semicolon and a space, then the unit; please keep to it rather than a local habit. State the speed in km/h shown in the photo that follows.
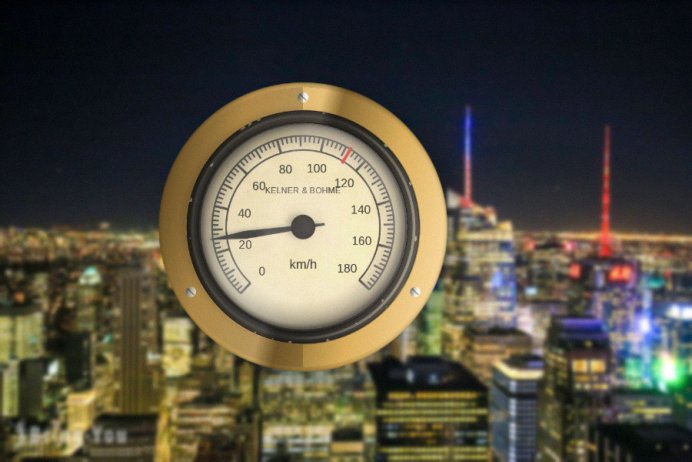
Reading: 26; km/h
